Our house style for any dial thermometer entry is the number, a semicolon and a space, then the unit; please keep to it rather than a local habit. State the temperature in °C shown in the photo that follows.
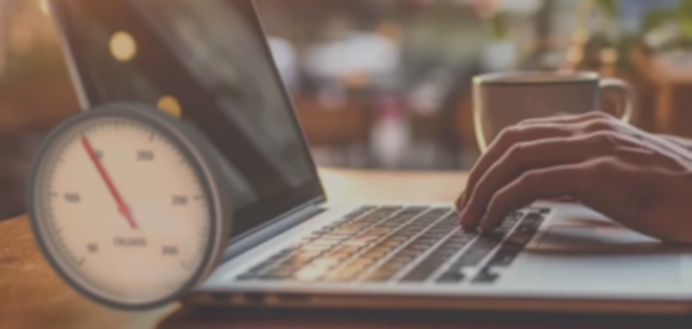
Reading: 150; °C
